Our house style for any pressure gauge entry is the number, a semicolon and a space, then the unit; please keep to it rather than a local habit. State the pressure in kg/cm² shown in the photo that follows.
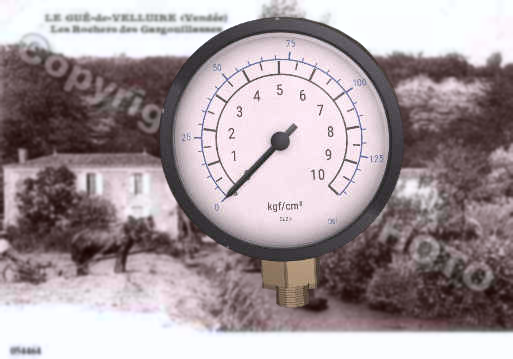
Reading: 0; kg/cm²
